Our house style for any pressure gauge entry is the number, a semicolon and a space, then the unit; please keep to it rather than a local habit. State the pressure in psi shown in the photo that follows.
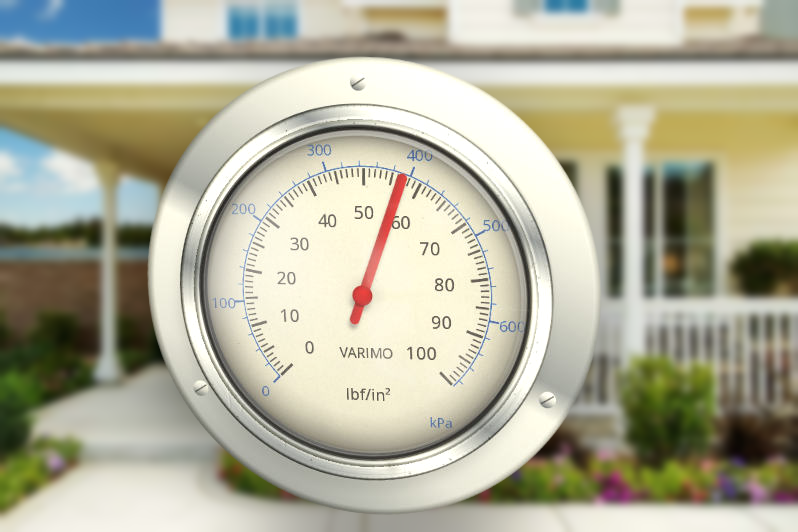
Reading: 57; psi
